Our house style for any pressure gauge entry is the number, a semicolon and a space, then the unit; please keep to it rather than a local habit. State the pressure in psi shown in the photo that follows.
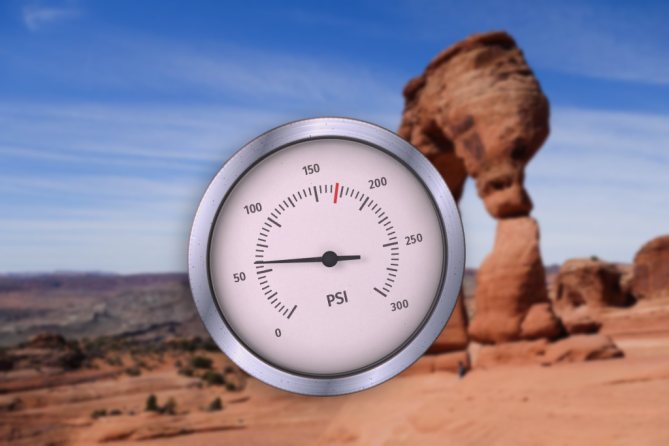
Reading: 60; psi
